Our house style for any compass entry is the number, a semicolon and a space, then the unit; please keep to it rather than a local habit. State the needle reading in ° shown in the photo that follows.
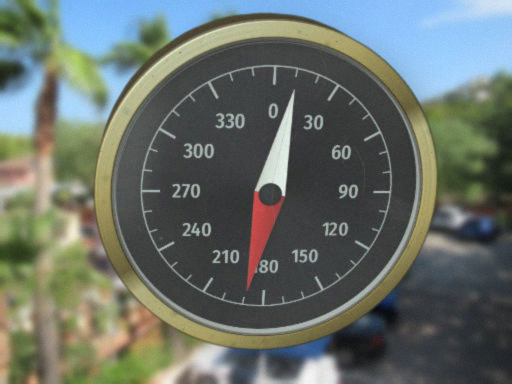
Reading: 190; °
